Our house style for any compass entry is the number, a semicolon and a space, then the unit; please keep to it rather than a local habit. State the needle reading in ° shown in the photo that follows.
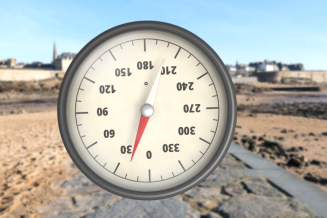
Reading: 20; °
